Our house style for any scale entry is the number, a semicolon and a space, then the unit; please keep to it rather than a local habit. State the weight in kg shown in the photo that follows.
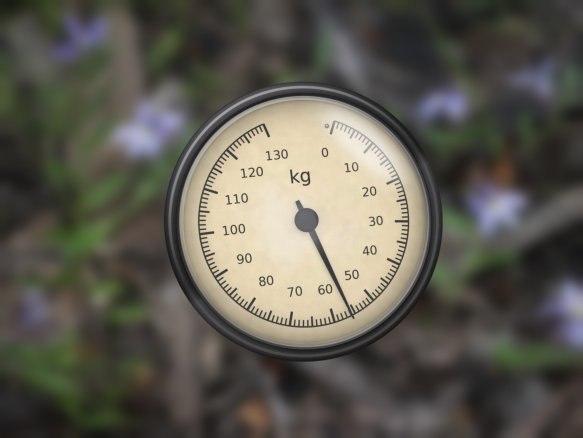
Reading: 56; kg
